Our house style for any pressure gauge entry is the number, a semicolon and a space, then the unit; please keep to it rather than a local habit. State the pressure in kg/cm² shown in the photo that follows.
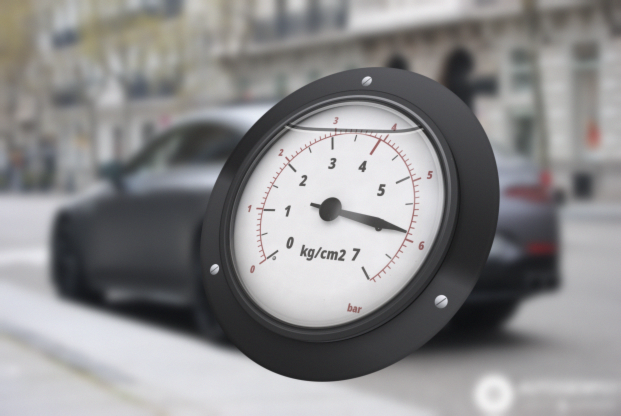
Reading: 6; kg/cm²
